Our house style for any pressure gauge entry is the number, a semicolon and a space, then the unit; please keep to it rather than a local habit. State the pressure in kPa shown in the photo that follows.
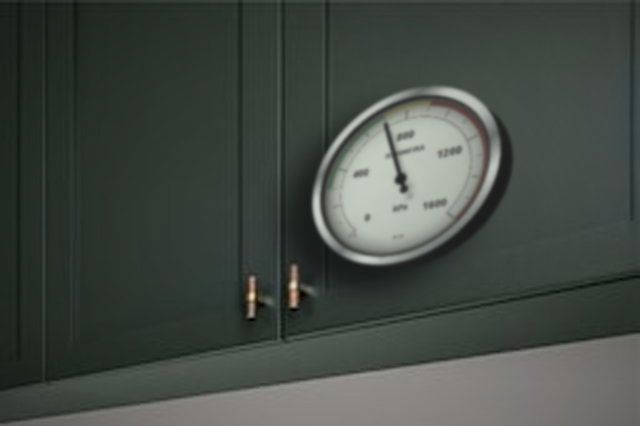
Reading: 700; kPa
